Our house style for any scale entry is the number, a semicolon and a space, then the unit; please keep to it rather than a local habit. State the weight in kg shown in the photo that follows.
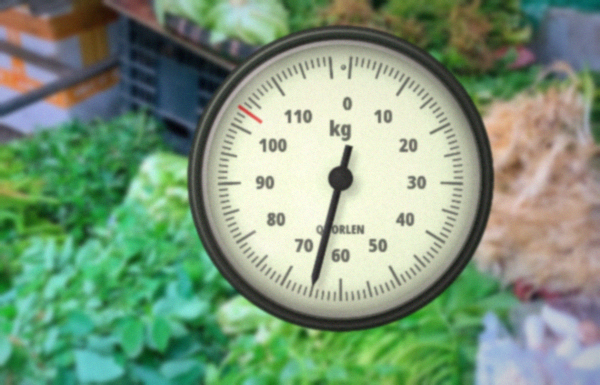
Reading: 65; kg
